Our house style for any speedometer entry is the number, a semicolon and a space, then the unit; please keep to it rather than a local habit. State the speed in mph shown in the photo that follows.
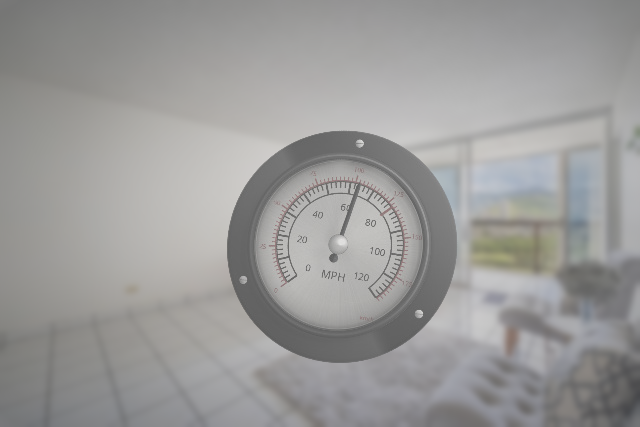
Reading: 64; mph
